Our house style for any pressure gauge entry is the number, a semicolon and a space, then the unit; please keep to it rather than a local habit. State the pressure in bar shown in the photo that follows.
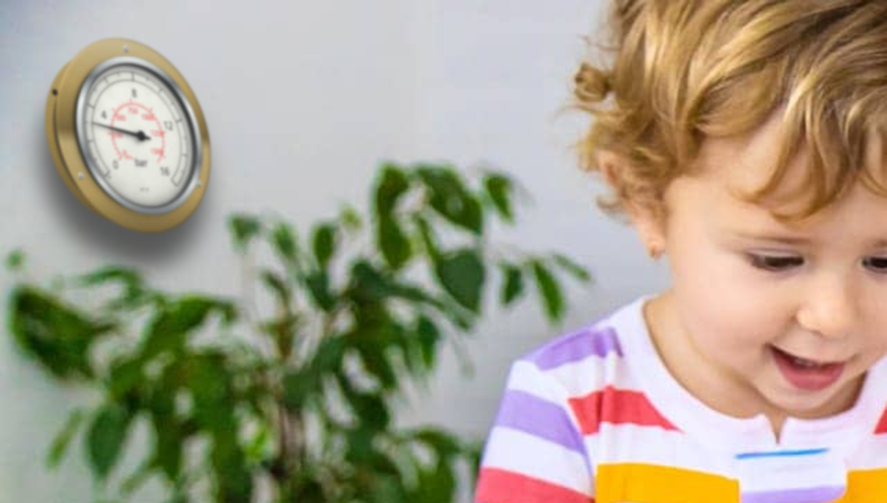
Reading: 3; bar
